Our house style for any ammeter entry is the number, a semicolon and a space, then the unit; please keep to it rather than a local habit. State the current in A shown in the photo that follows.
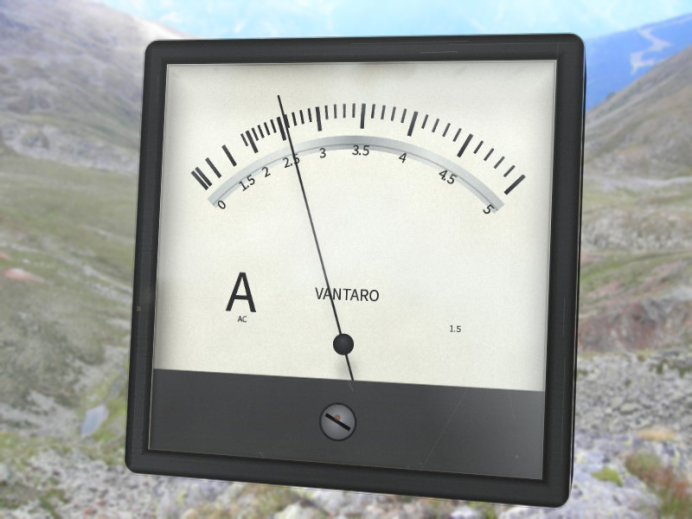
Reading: 2.6; A
